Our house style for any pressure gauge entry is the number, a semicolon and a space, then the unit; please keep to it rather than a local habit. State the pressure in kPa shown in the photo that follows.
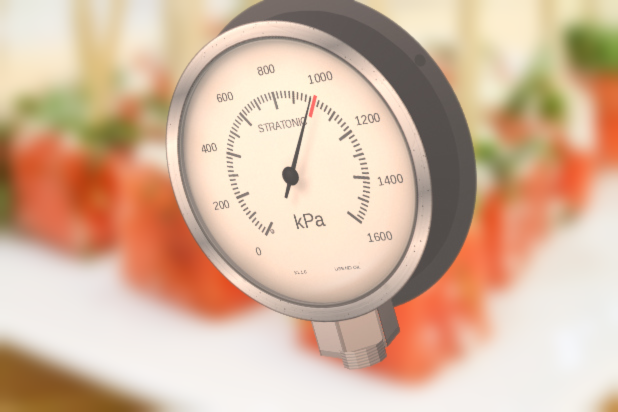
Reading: 1000; kPa
